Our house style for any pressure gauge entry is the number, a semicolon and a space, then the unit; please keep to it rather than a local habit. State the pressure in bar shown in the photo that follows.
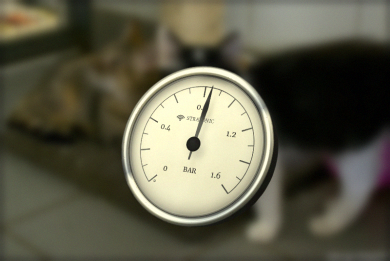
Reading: 0.85; bar
